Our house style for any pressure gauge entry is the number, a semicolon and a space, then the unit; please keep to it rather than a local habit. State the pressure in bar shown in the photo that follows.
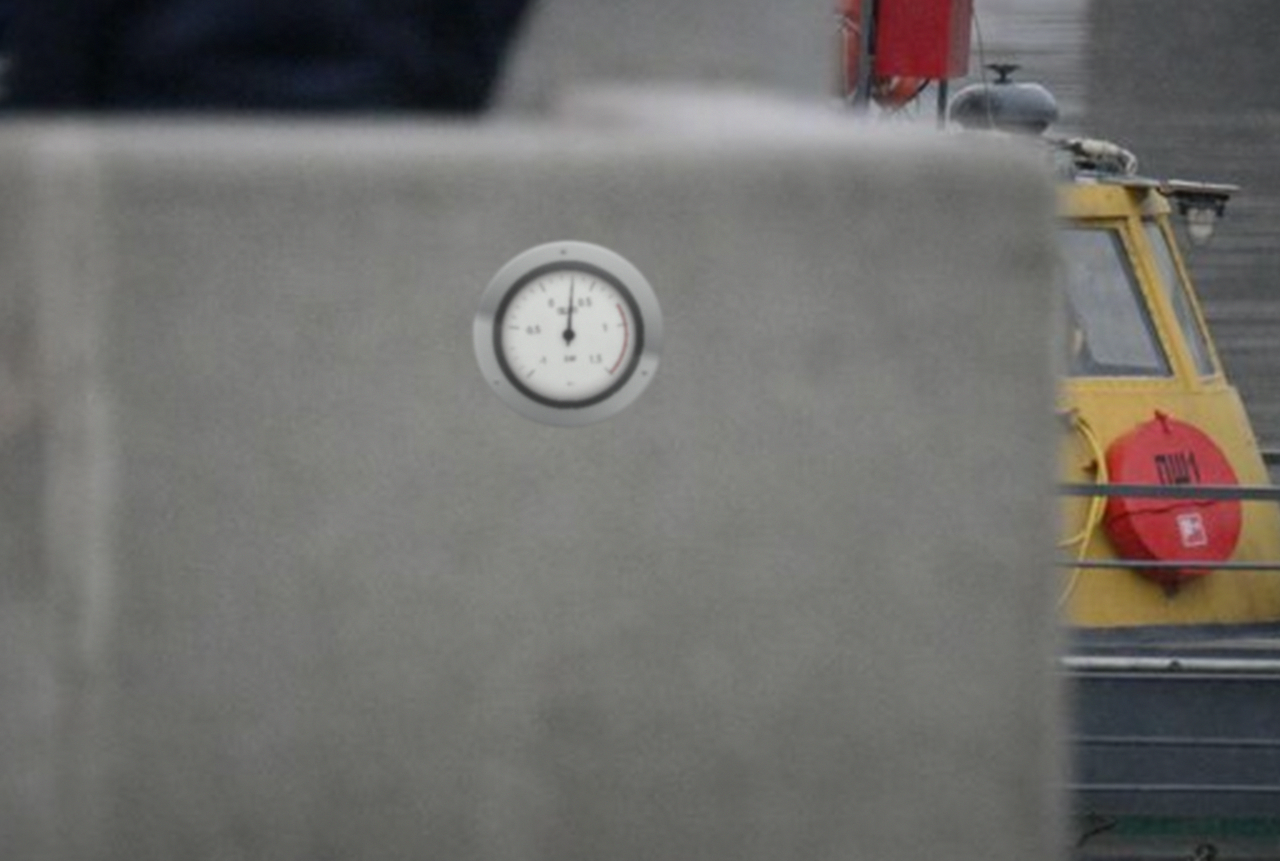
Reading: 0.3; bar
